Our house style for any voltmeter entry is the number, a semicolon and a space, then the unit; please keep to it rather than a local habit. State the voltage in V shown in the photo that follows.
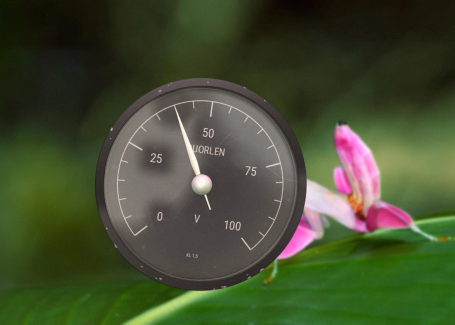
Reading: 40; V
